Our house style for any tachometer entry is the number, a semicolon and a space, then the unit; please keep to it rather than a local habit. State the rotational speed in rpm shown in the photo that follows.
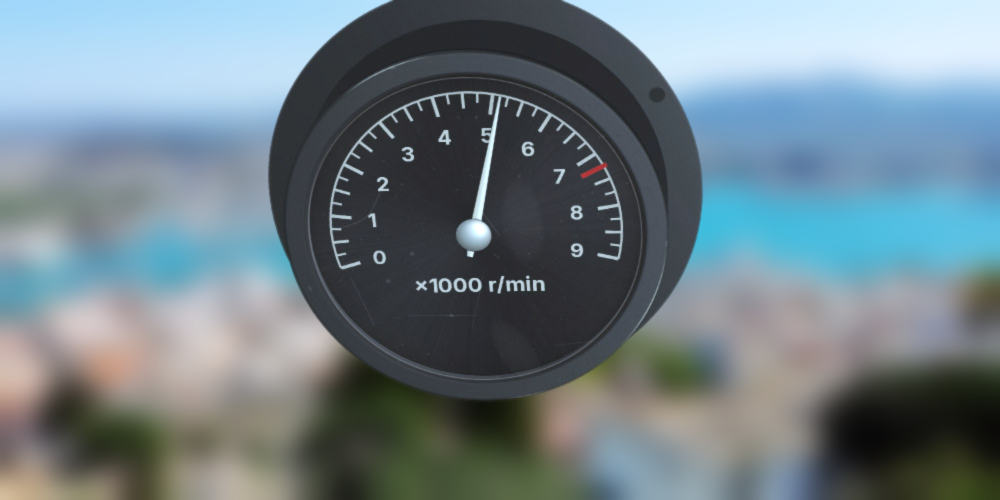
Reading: 5125; rpm
